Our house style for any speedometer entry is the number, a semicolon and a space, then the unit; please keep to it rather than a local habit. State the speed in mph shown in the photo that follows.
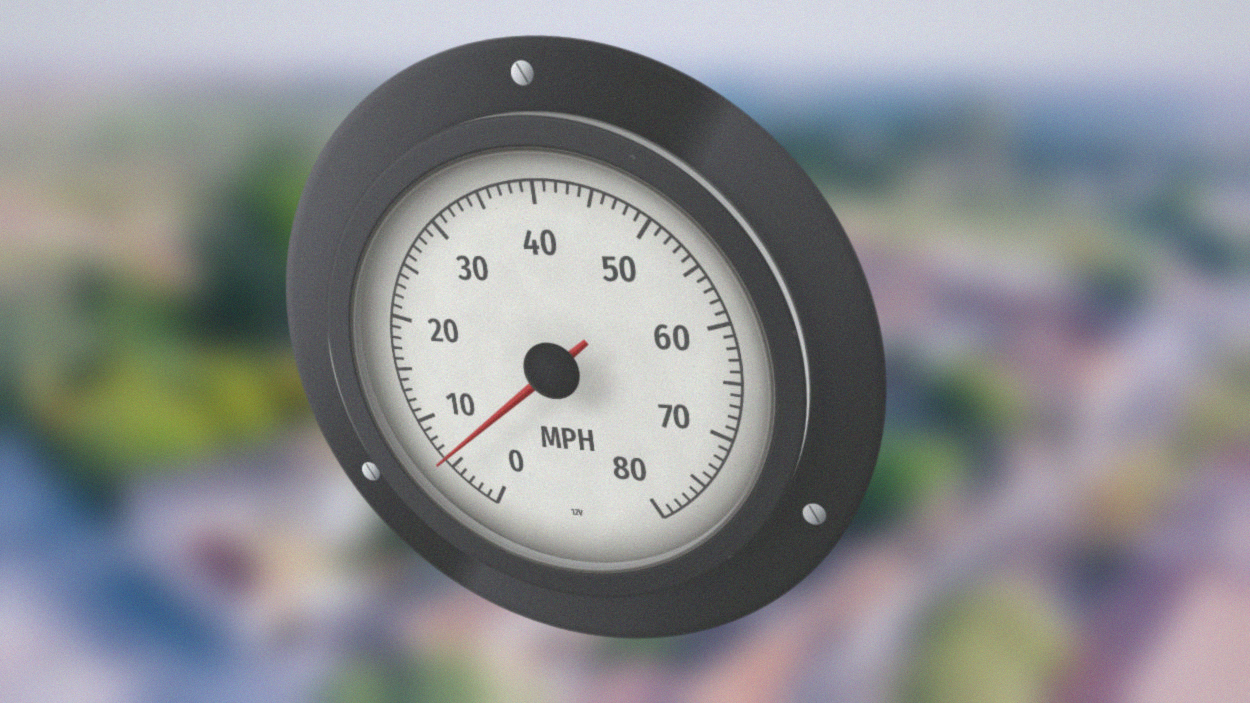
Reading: 6; mph
